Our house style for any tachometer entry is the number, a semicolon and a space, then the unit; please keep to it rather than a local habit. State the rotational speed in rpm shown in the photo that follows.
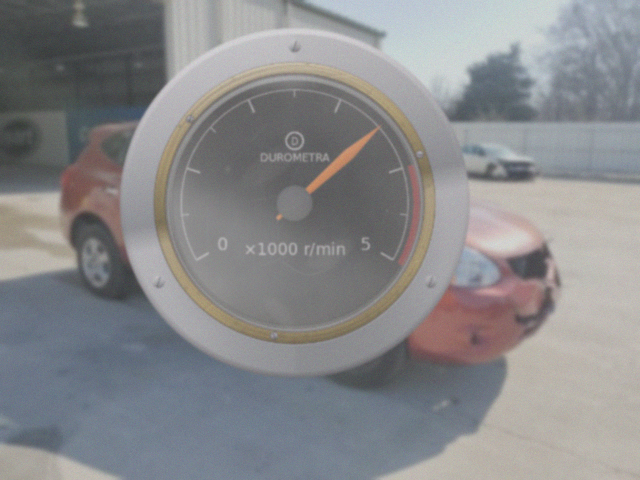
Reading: 3500; rpm
